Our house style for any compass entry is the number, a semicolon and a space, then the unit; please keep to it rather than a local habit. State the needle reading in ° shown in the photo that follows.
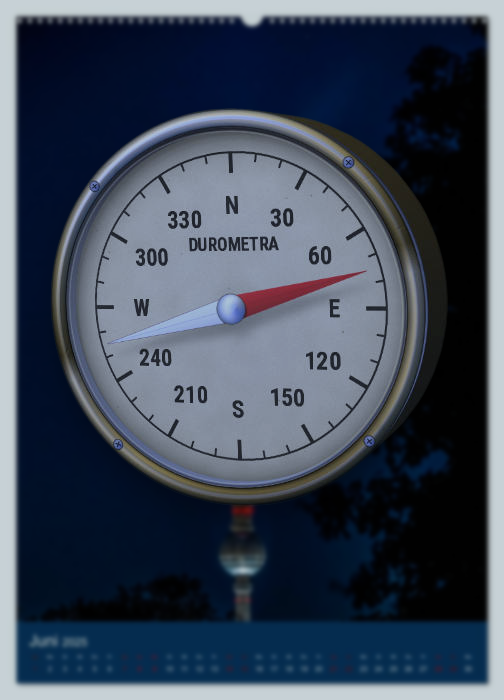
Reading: 75; °
